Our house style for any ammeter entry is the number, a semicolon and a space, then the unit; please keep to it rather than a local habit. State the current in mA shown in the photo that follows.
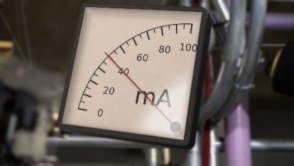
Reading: 40; mA
